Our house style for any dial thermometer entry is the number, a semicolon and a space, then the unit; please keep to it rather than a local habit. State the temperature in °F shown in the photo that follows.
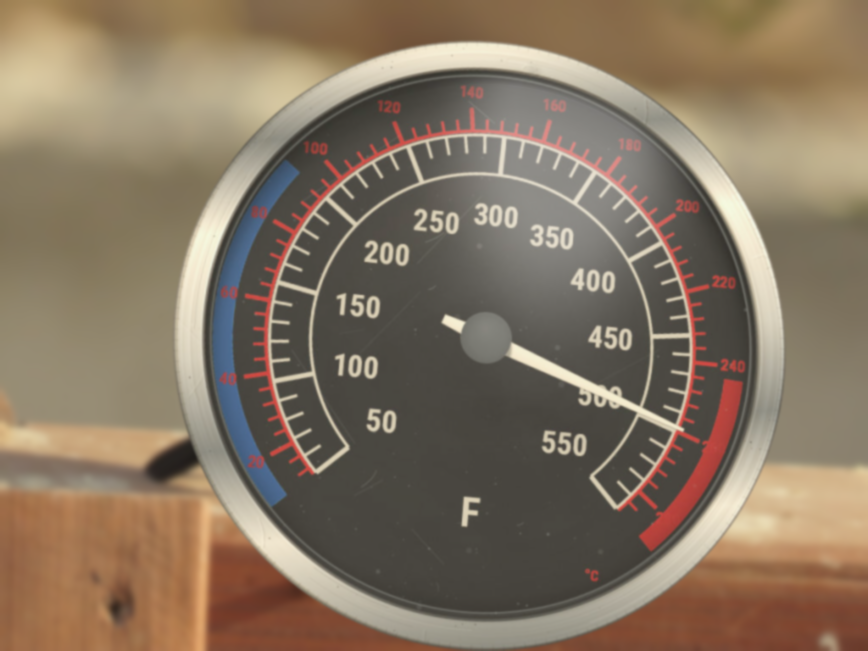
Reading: 500; °F
